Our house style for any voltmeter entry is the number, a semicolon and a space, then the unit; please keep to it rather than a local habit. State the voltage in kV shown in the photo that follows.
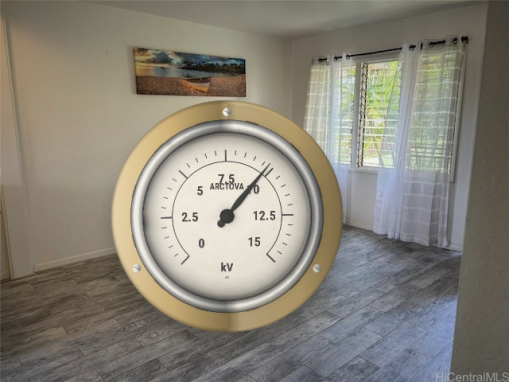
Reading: 9.75; kV
